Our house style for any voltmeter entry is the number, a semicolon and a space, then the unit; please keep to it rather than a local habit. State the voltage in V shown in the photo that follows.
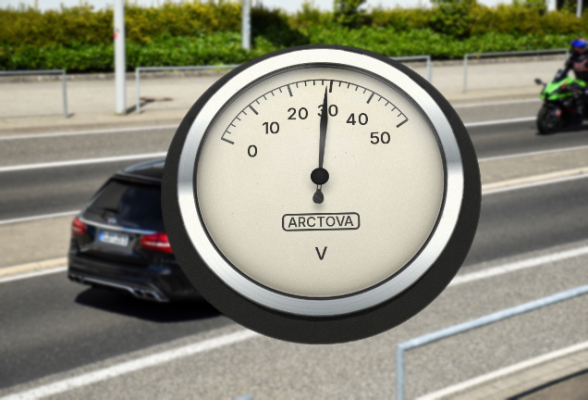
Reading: 29; V
